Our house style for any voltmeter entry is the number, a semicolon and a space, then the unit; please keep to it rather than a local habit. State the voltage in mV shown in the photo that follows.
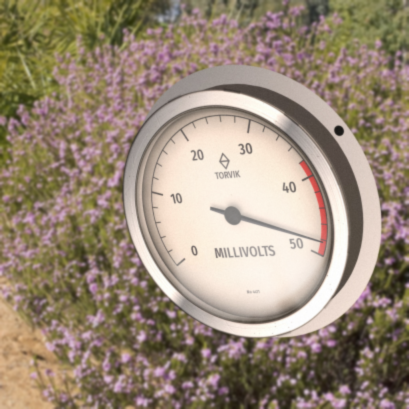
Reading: 48; mV
